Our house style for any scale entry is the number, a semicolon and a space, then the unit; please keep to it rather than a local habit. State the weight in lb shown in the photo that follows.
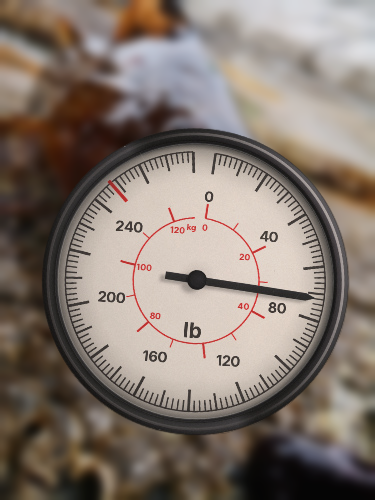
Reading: 72; lb
